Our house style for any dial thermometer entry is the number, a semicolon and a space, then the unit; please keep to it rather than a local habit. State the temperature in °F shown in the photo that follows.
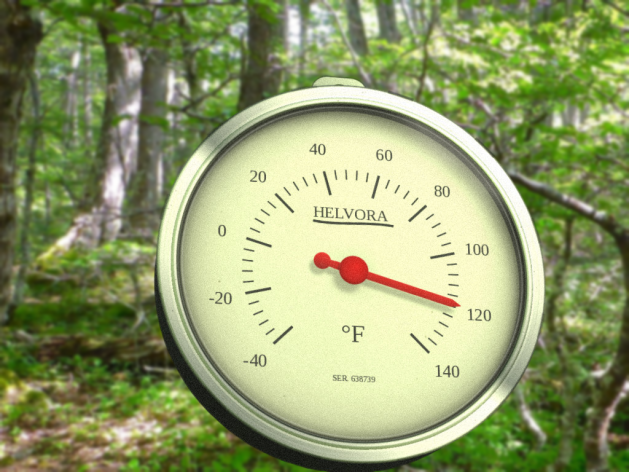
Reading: 120; °F
